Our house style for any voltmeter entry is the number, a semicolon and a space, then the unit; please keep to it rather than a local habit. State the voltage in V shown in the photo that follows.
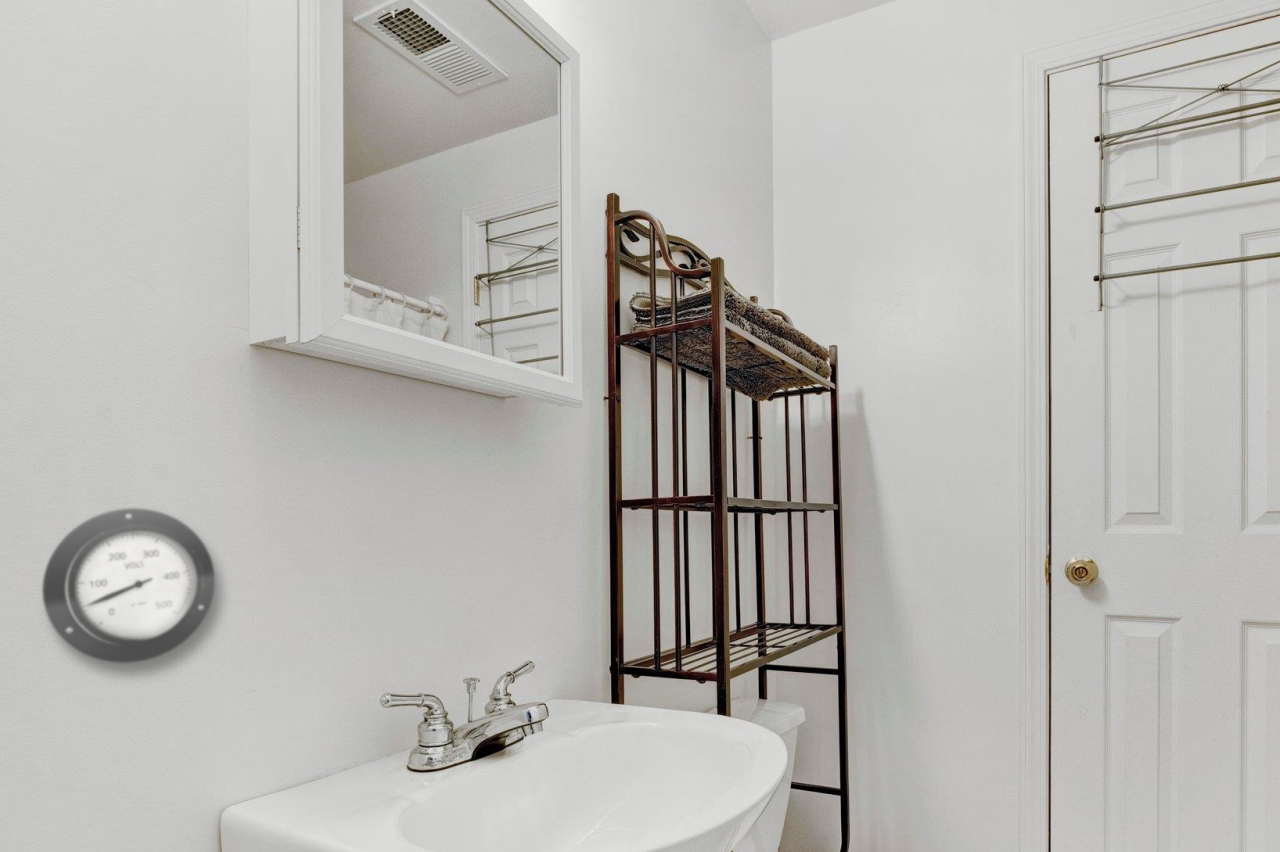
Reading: 50; V
